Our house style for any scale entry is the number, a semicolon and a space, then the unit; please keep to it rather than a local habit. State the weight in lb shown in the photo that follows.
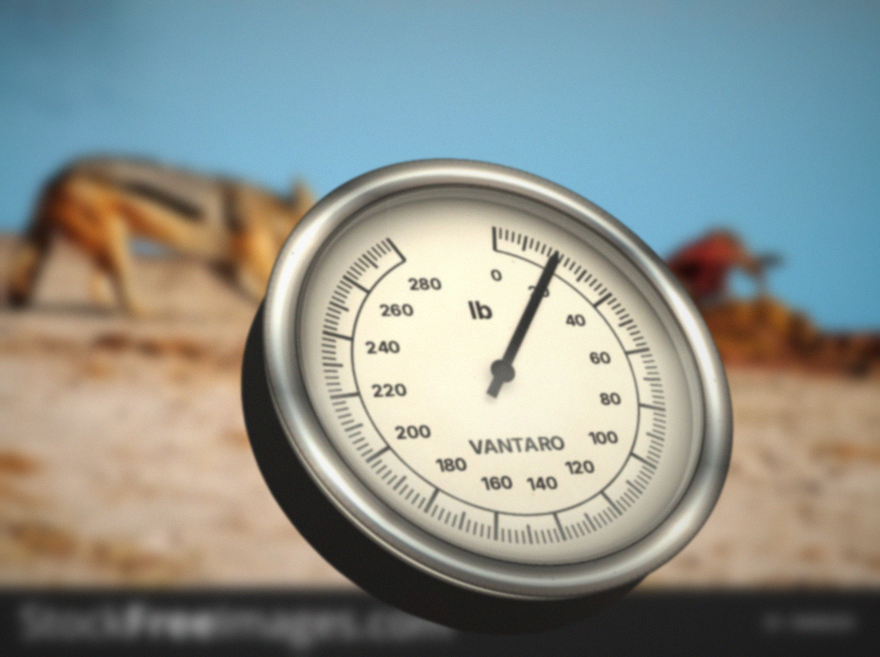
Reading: 20; lb
